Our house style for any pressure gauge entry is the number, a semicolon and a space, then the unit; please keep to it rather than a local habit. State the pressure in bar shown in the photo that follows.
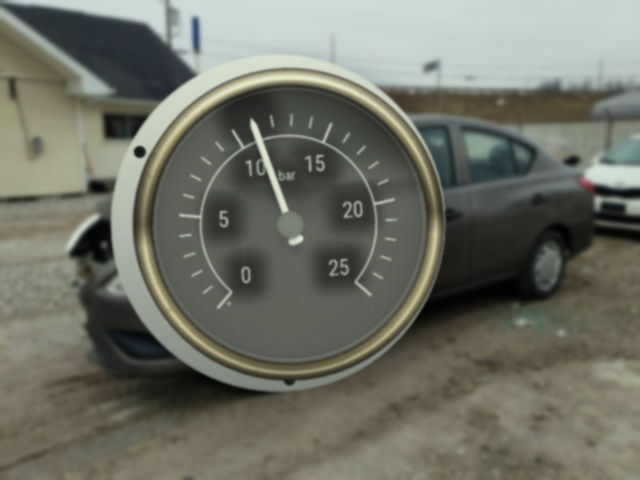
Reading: 11; bar
